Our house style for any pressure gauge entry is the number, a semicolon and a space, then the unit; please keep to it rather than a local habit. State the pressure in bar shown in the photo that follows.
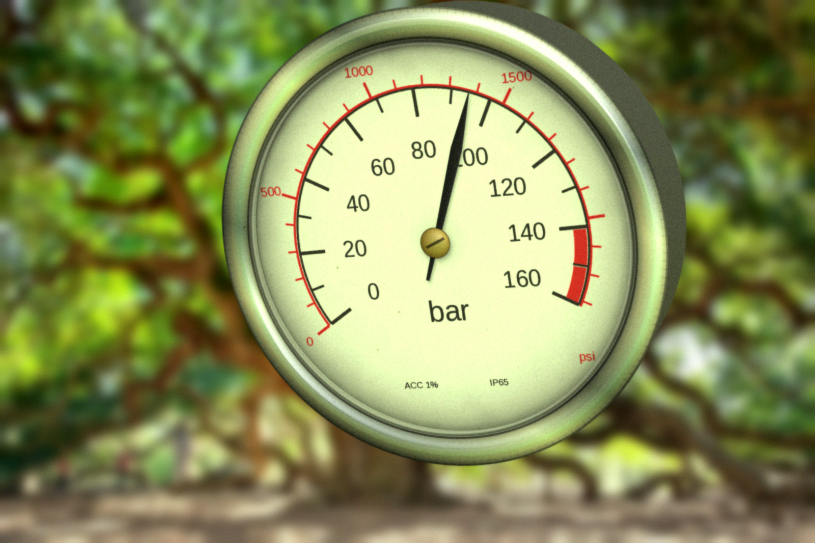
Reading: 95; bar
